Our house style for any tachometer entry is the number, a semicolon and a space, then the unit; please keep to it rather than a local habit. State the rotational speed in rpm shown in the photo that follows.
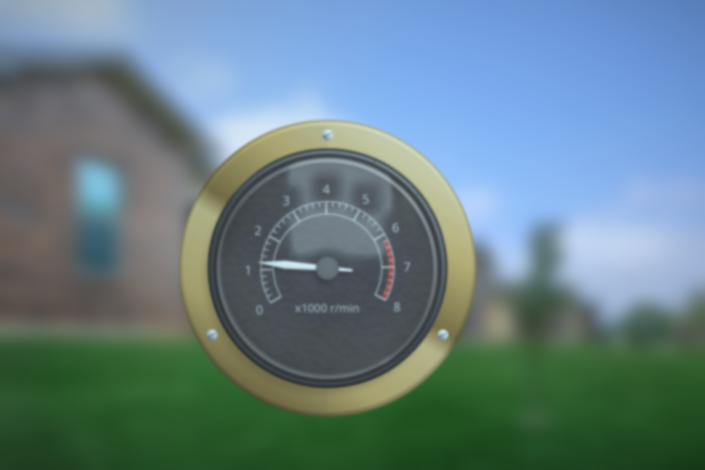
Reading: 1200; rpm
